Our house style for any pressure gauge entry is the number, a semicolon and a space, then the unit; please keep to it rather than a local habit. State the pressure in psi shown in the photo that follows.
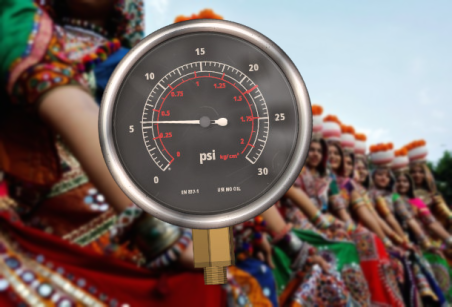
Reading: 5.5; psi
